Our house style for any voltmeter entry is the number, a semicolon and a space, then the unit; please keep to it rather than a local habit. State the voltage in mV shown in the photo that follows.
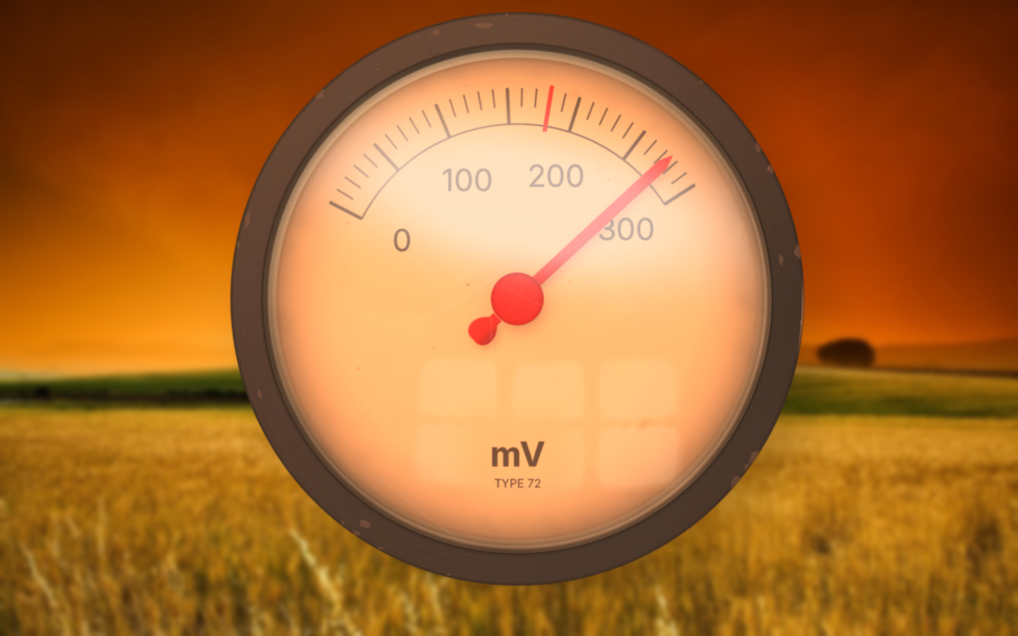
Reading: 275; mV
